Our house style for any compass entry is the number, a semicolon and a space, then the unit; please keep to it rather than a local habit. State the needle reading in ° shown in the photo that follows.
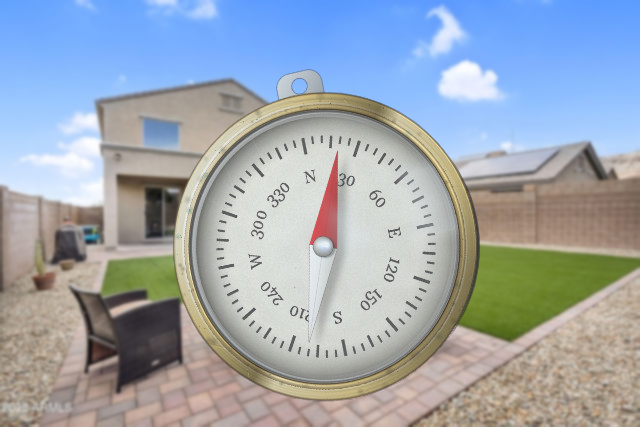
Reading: 20; °
